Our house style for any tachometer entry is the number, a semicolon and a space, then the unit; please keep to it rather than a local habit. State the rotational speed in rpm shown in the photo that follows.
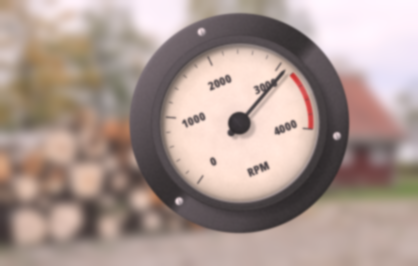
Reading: 3100; rpm
